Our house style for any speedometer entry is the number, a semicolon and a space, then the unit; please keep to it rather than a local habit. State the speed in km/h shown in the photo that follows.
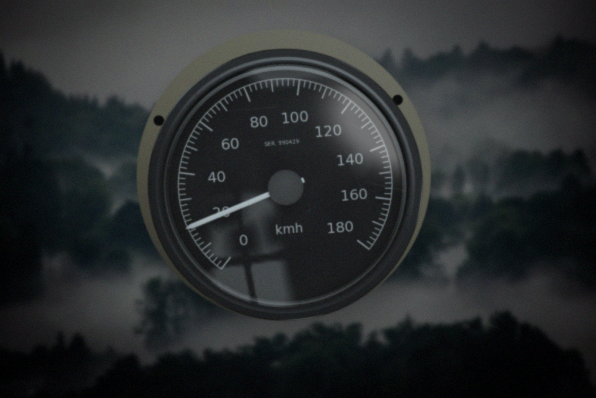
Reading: 20; km/h
